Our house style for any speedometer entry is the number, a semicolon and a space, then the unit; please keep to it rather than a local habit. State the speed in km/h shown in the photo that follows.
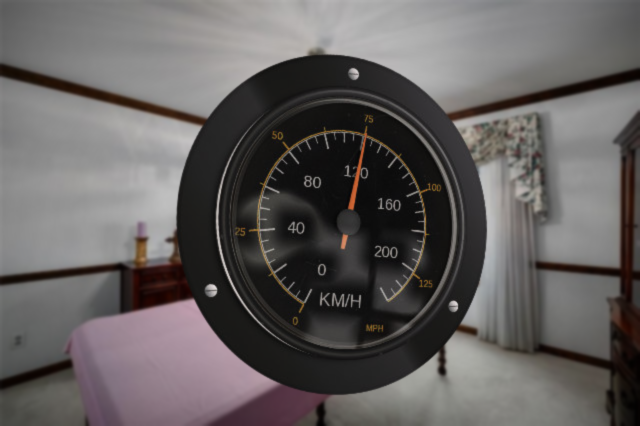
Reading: 120; km/h
